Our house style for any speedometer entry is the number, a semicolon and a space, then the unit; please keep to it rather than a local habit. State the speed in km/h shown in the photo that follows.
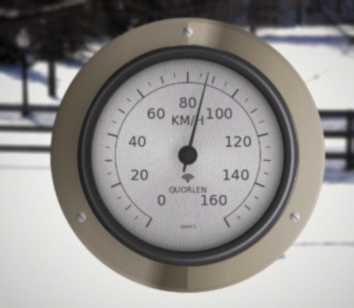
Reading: 87.5; km/h
